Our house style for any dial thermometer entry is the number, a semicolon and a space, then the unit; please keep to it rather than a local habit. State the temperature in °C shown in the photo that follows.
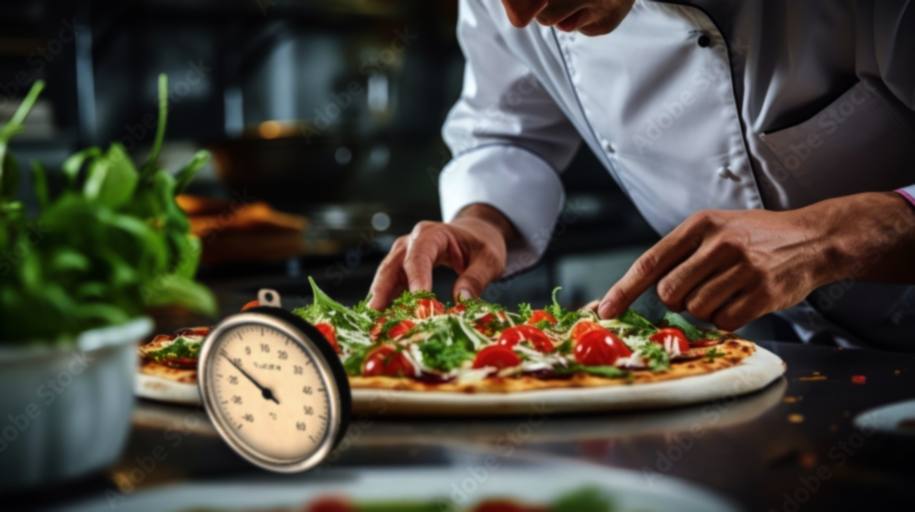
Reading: -10; °C
